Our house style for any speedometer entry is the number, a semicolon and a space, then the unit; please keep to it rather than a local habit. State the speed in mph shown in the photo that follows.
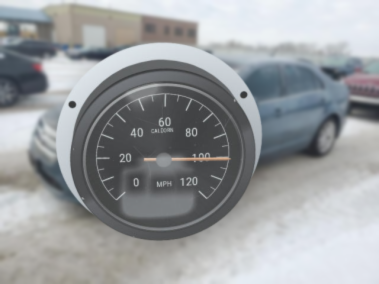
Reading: 100; mph
